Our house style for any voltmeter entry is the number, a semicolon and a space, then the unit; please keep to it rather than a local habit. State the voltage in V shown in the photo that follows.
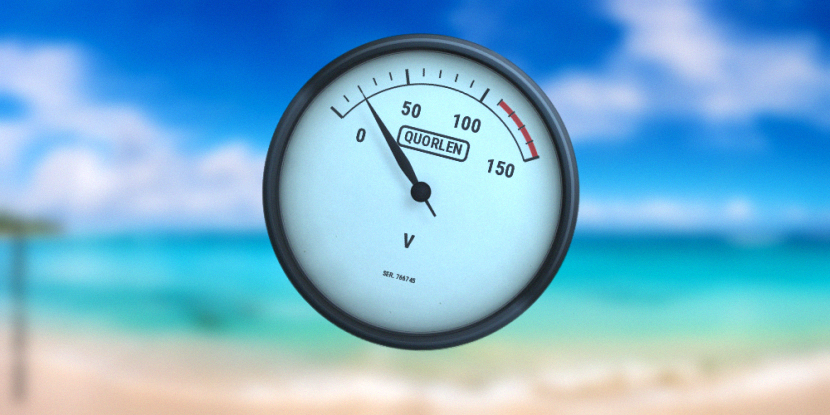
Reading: 20; V
